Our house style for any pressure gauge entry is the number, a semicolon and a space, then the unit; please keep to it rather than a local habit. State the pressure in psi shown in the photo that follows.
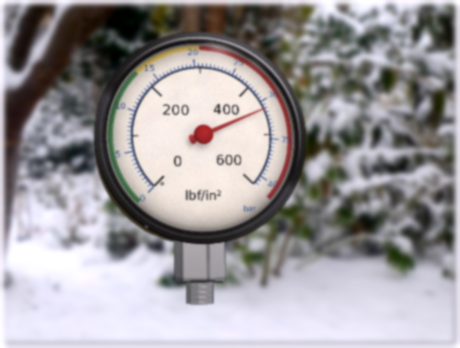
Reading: 450; psi
